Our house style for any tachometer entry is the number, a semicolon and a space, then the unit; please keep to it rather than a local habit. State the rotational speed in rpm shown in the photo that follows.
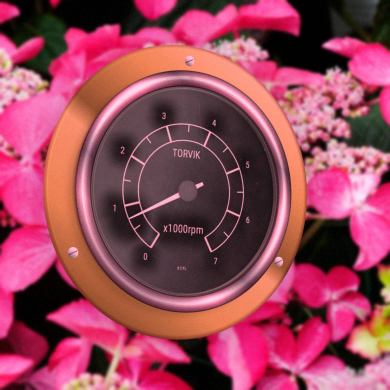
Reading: 750; rpm
